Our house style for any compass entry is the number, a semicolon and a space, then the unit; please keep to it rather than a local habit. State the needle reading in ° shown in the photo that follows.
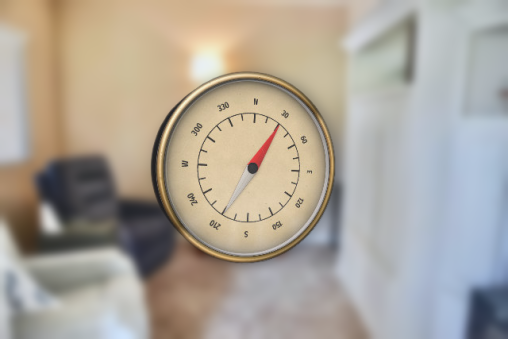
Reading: 30; °
